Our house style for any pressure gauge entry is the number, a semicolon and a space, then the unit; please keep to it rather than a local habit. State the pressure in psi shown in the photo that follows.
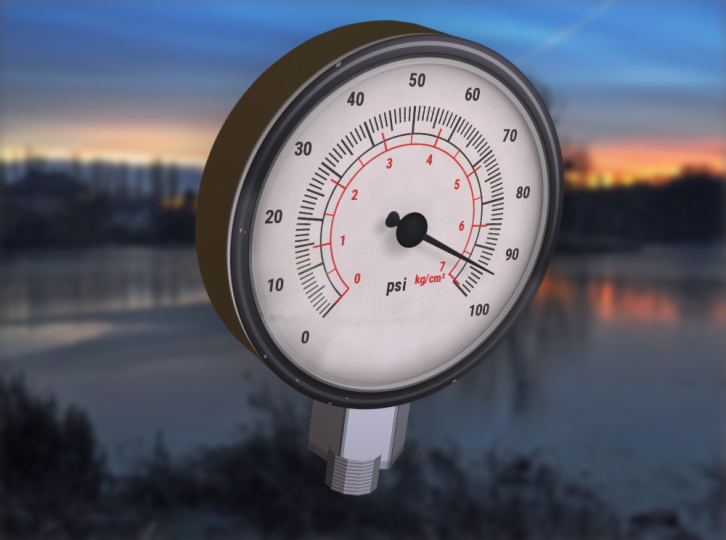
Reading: 94; psi
